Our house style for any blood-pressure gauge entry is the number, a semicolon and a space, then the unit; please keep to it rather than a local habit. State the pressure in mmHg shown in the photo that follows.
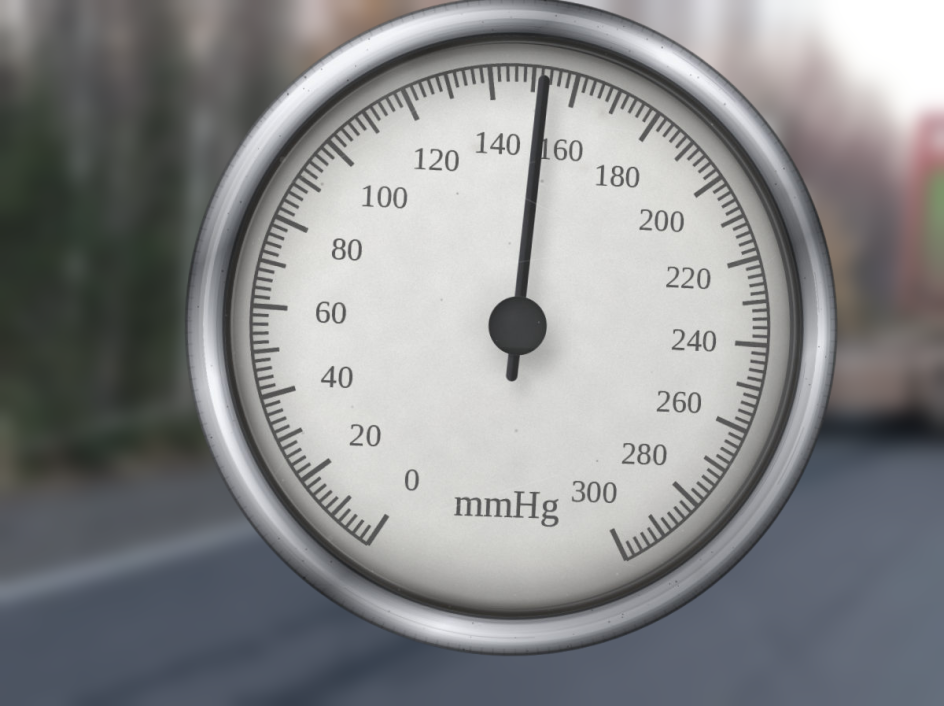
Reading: 152; mmHg
